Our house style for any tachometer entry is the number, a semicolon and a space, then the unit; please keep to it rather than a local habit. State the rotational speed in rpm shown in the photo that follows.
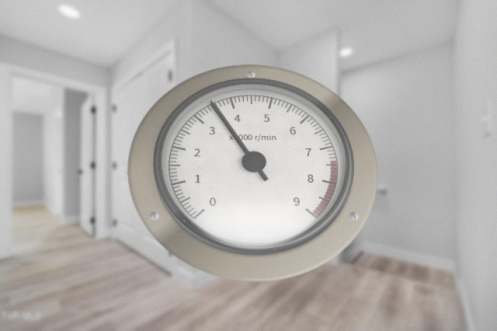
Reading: 3500; rpm
